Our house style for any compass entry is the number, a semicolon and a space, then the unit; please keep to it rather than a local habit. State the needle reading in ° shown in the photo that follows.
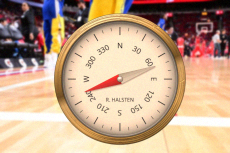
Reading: 250; °
